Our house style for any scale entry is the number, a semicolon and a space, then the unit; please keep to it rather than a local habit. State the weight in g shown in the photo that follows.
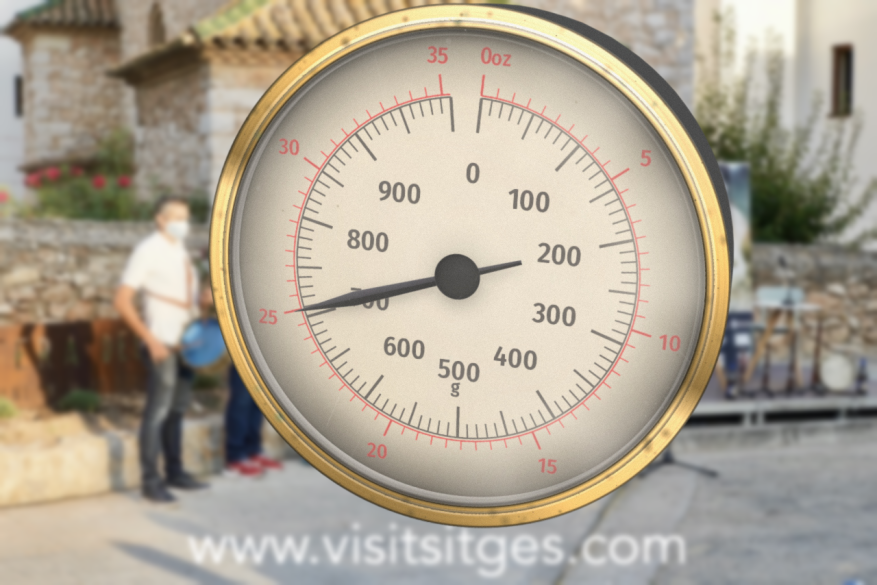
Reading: 710; g
